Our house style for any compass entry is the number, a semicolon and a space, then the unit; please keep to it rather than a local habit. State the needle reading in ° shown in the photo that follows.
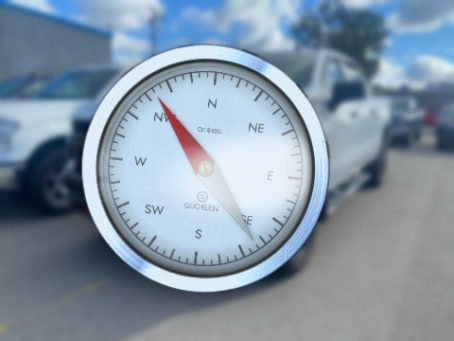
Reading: 320; °
